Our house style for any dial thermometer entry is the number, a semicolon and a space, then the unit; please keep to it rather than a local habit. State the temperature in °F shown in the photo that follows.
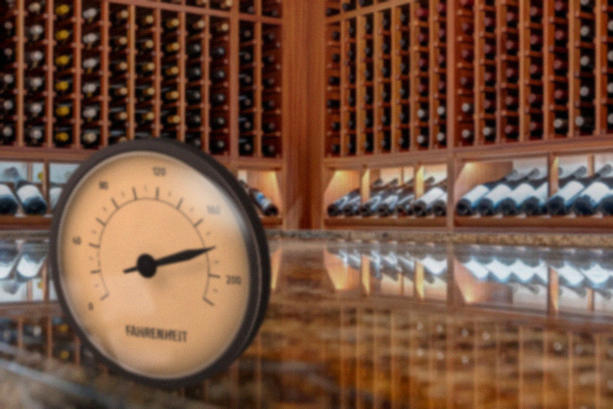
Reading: 180; °F
